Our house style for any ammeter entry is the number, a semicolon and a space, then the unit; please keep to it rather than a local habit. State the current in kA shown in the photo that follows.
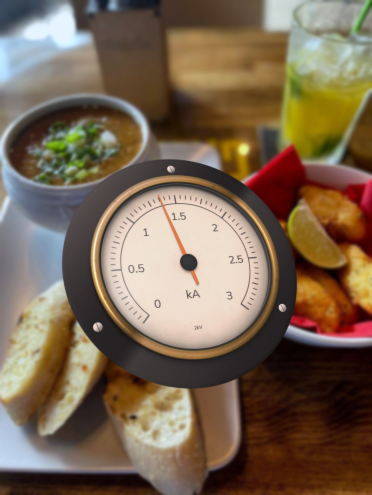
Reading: 1.35; kA
